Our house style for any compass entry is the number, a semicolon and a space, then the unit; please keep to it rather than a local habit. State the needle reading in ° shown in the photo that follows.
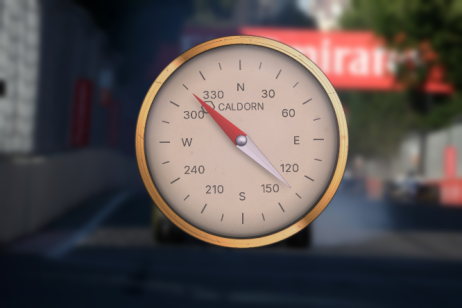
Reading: 315; °
